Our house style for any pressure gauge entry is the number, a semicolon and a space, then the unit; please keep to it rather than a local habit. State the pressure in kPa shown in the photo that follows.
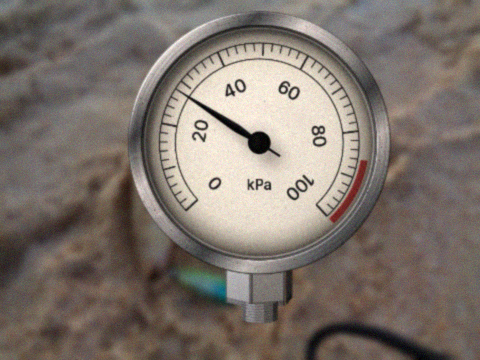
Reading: 28; kPa
